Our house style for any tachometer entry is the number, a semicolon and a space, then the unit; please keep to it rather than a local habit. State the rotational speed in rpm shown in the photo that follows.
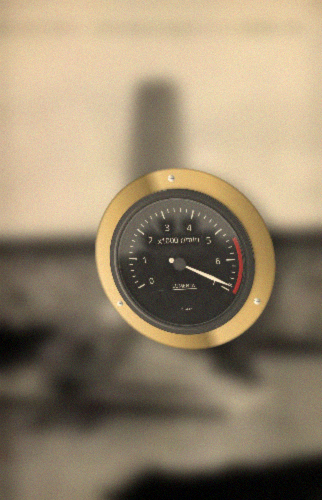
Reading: 6800; rpm
